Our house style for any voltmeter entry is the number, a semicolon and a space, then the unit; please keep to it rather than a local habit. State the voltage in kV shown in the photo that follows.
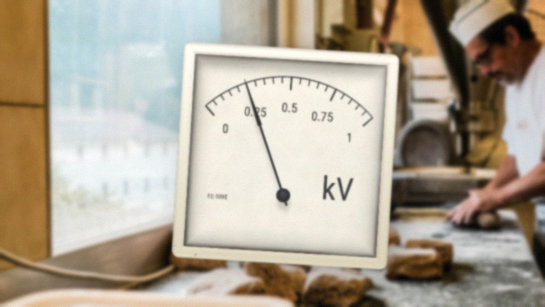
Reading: 0.25; kV
